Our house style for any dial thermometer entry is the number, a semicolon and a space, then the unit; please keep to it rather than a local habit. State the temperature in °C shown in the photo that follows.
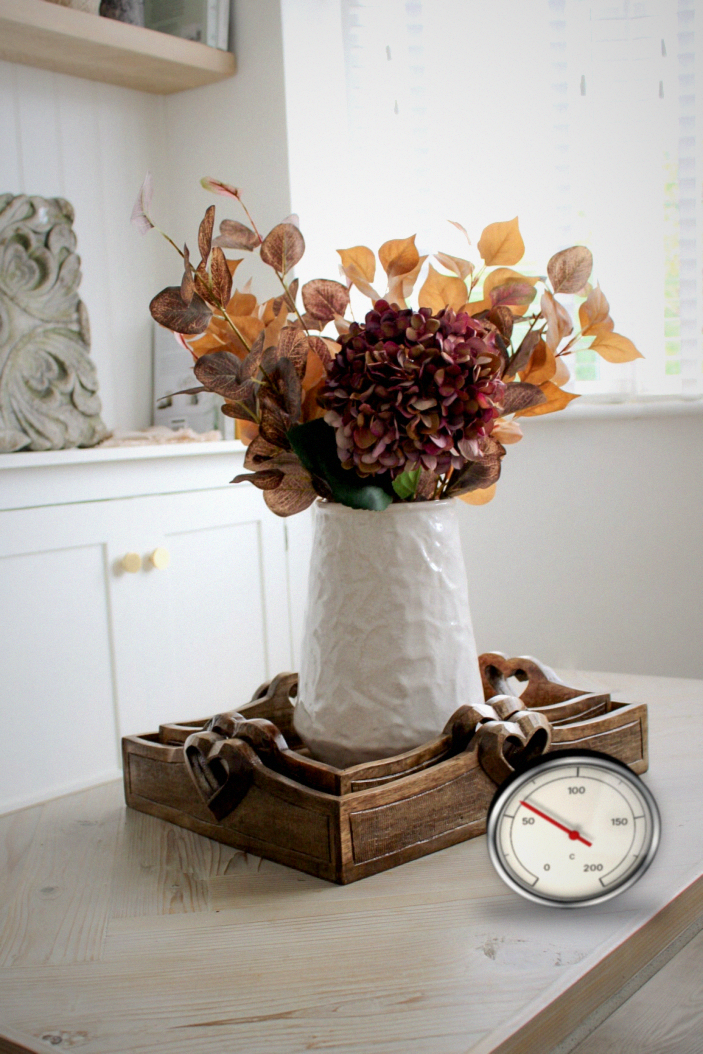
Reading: 62.5; °C
